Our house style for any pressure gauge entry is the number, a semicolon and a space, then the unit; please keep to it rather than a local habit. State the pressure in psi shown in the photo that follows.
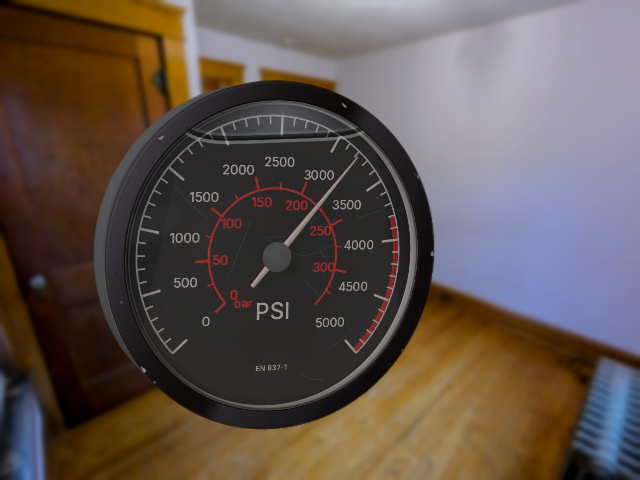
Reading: 3200; psi
